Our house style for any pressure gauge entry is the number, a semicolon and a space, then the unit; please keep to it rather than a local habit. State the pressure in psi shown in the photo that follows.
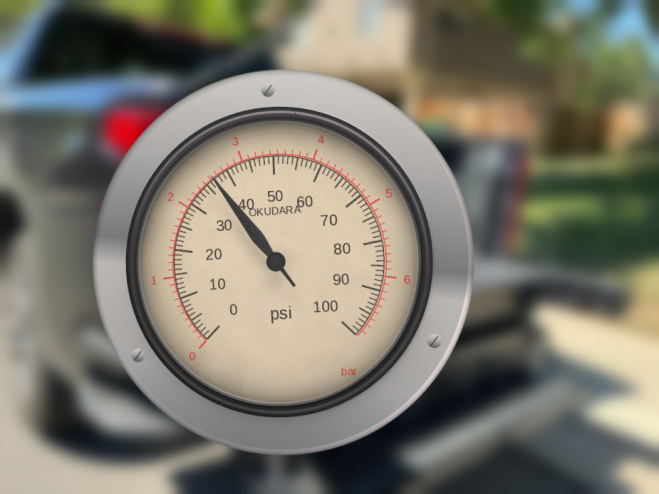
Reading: 37; psi
